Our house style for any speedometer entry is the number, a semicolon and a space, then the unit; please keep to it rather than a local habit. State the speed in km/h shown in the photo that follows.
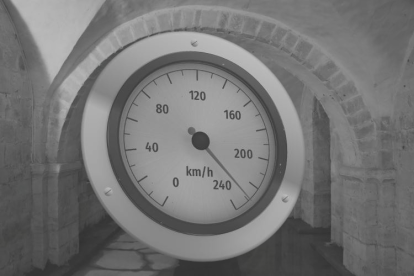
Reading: 230; km/h
